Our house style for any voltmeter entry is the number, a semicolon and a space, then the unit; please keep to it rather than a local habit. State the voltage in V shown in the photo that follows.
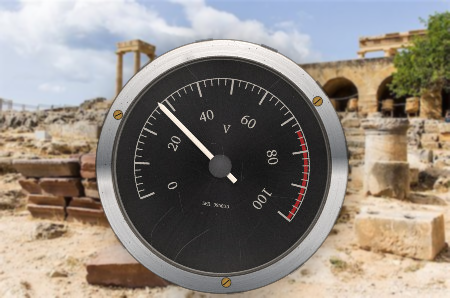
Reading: 28; V
